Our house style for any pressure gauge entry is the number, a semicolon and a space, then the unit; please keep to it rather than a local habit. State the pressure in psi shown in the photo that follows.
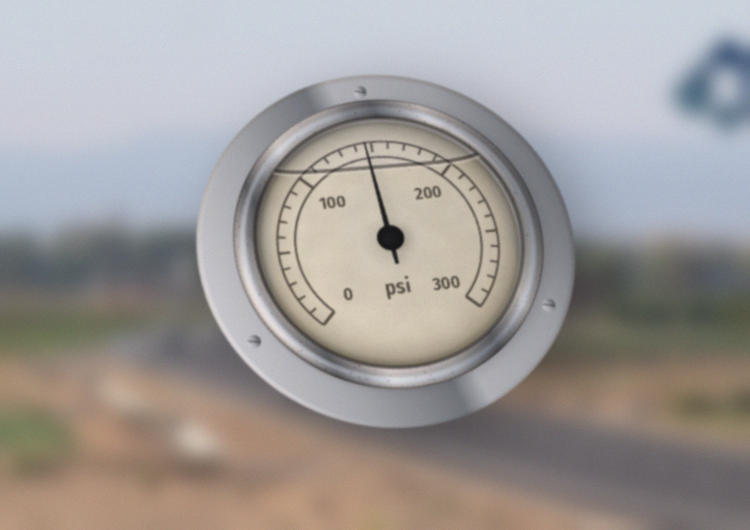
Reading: 145; psi
